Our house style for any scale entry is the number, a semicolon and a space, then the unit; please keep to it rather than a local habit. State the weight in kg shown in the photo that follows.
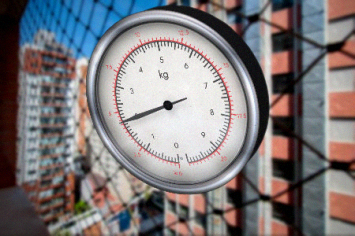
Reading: 2; kg
